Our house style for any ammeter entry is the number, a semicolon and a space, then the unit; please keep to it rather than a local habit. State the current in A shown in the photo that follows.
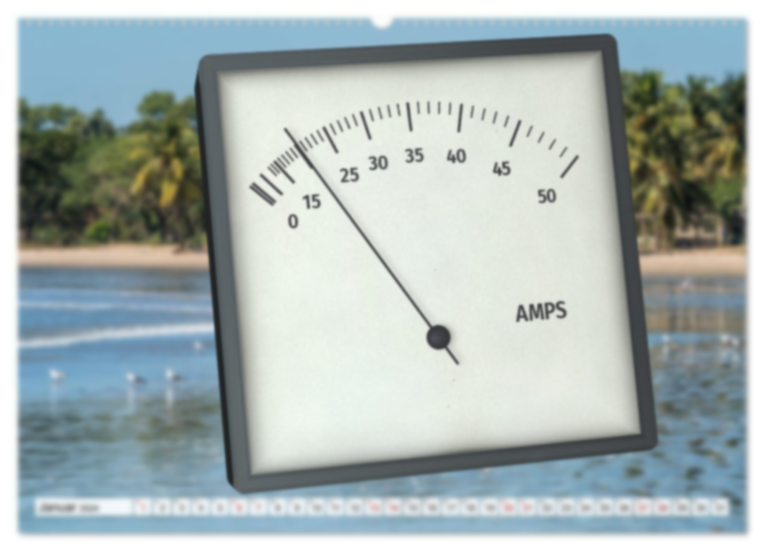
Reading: 20; A
